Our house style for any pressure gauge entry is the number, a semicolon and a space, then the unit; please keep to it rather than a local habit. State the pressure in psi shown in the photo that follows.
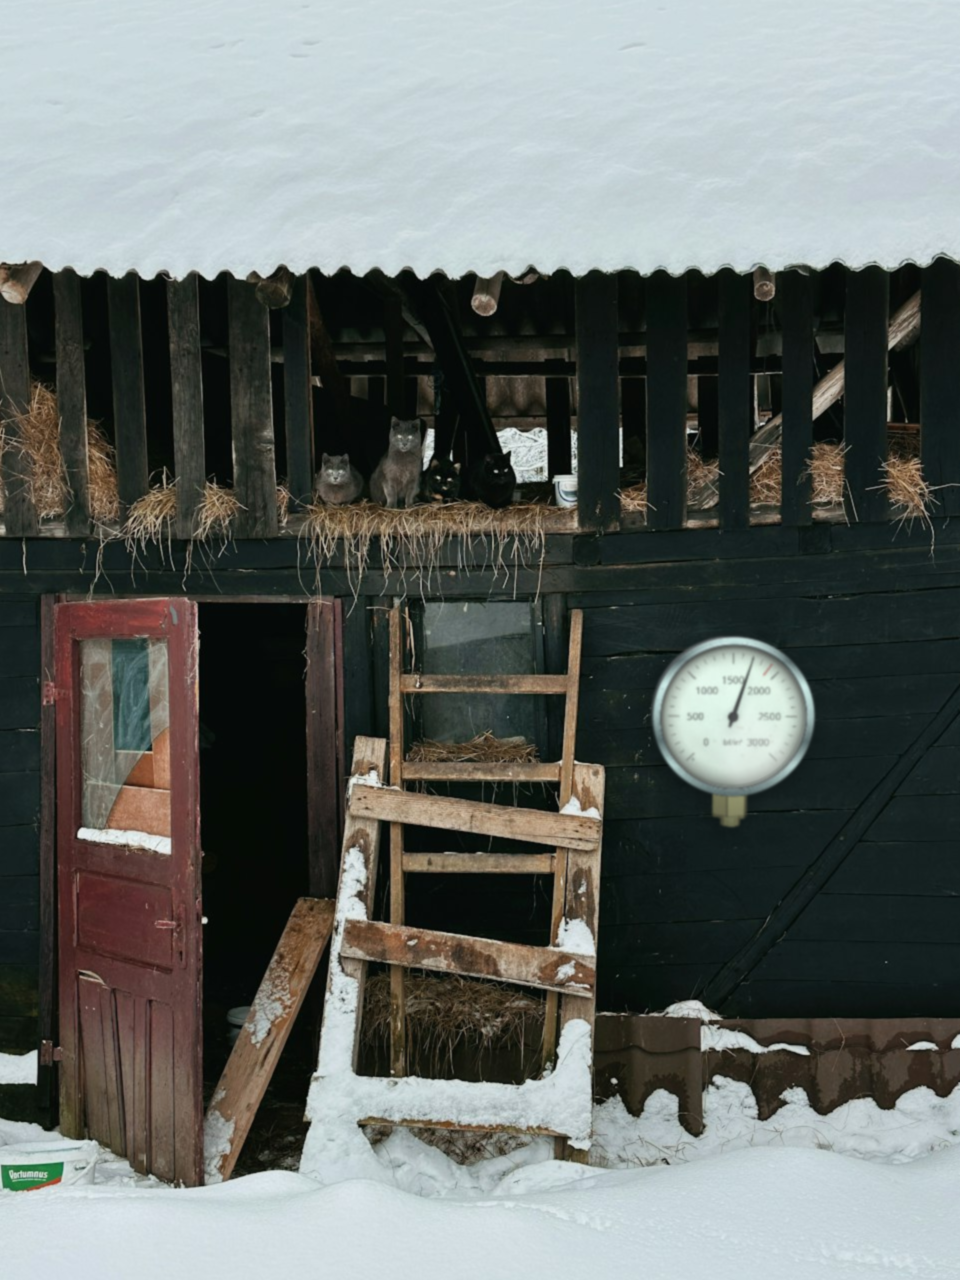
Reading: 1700; psi
